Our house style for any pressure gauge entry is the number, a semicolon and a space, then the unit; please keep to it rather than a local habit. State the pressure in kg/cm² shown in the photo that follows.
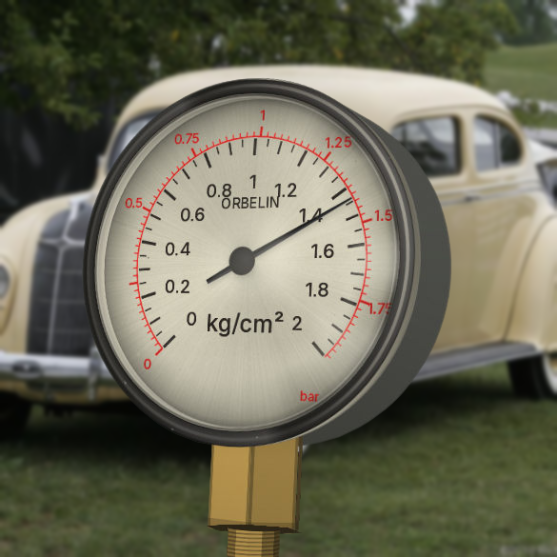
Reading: 1.45; kg/cm²
